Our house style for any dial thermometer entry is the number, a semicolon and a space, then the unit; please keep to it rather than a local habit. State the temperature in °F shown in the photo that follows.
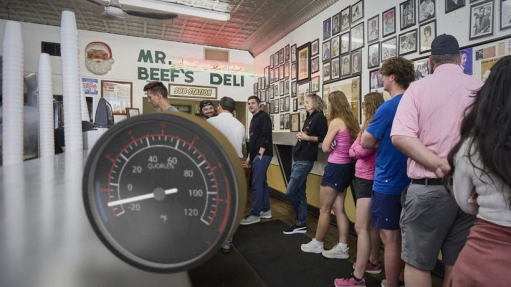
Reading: -12; °F
